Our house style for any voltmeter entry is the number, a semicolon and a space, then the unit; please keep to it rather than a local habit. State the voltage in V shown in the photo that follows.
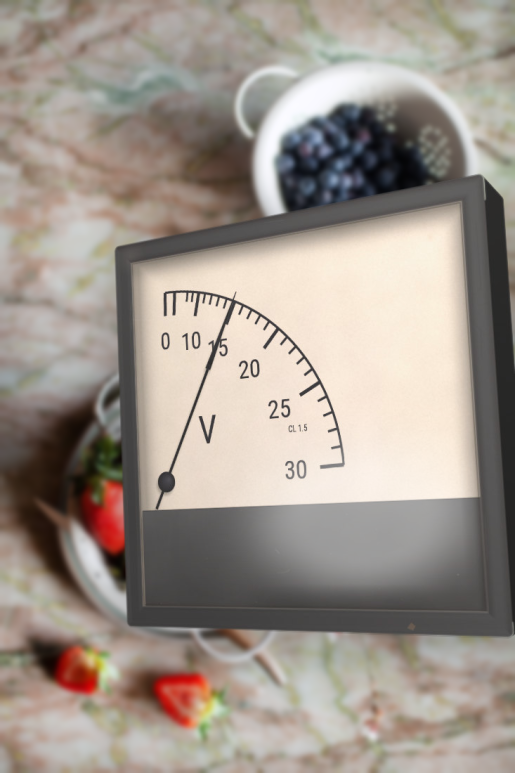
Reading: 15; V
